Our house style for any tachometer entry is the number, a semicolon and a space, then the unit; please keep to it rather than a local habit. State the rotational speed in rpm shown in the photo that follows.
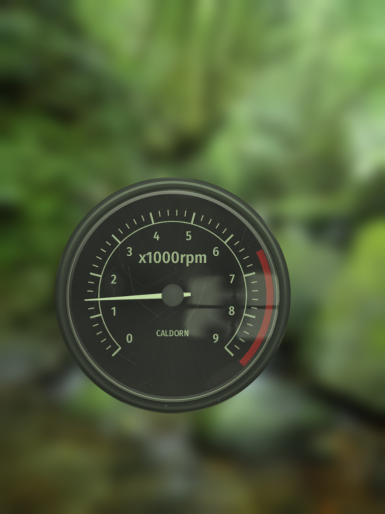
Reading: 1400; rpm
